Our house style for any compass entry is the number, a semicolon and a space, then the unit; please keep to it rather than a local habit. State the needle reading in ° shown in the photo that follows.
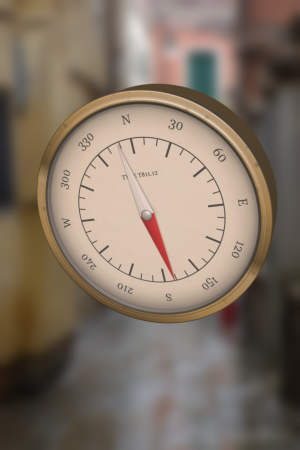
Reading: 170; °
